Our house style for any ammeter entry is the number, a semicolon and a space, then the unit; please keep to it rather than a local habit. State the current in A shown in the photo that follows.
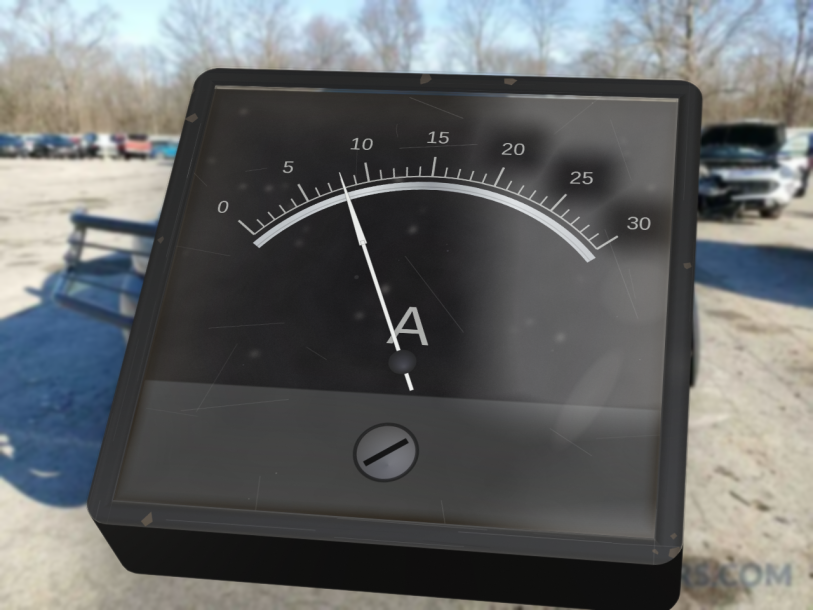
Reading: 8; A
